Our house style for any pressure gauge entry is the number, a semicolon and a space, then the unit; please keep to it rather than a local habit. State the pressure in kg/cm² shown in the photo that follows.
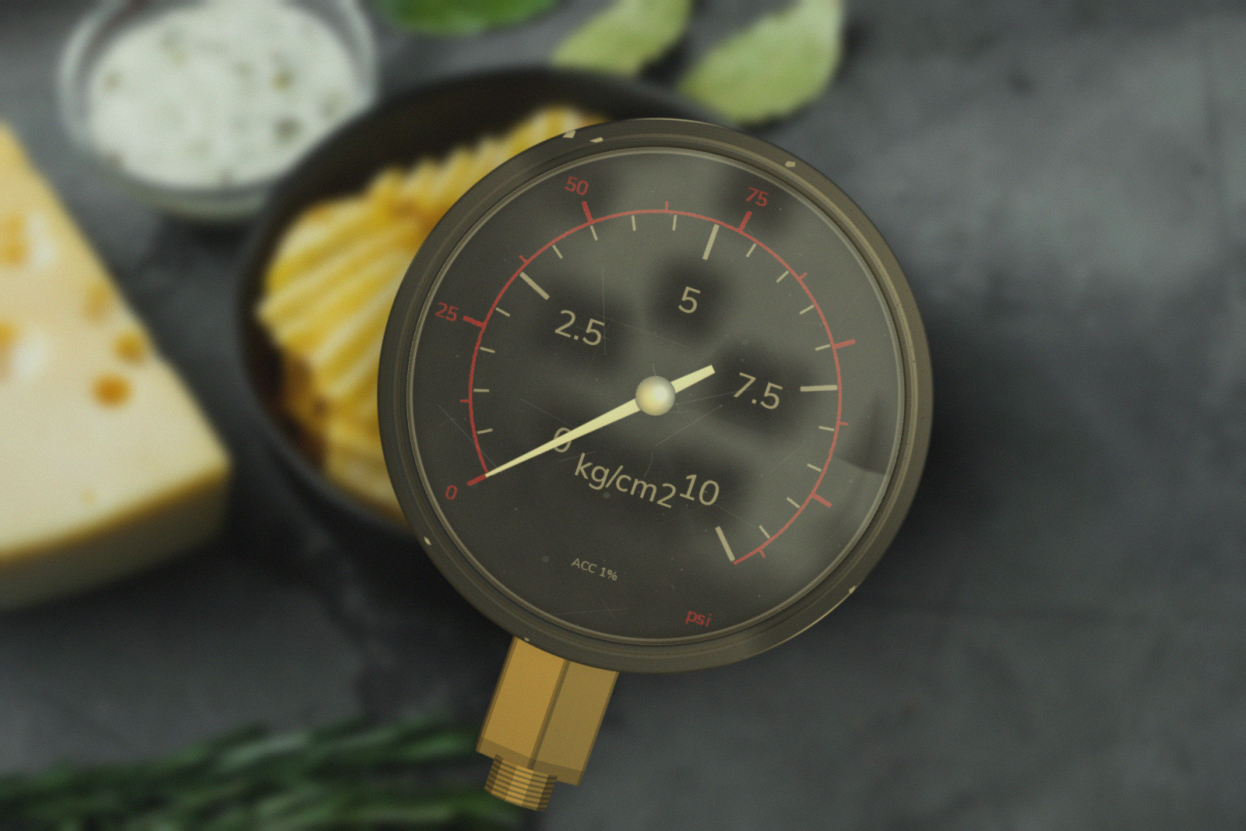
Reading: 0; kg/cm²
